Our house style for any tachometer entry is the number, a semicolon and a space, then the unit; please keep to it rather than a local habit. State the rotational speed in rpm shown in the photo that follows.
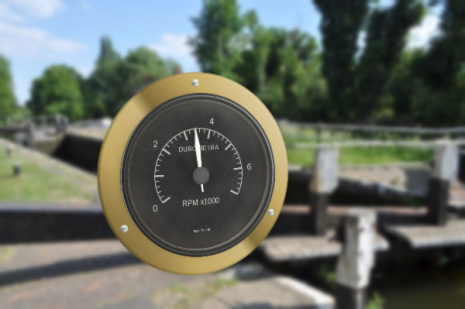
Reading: 3400; rpm
